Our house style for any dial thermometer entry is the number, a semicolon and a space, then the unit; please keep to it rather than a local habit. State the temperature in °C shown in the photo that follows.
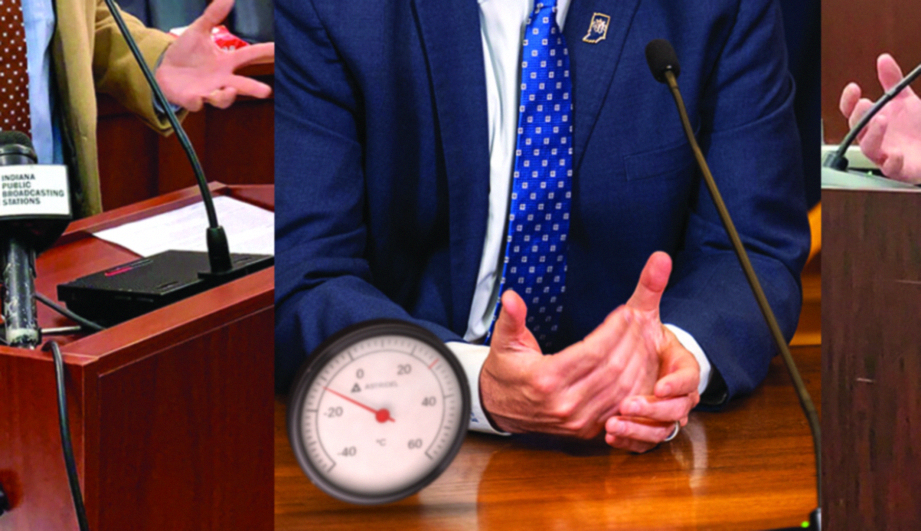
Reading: -12; °C
